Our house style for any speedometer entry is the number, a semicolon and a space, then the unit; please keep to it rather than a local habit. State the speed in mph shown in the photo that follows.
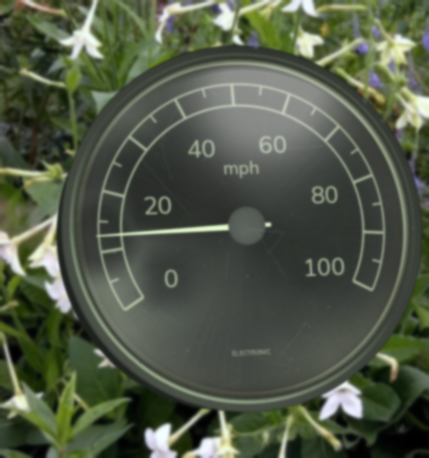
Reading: 12.5; mph
